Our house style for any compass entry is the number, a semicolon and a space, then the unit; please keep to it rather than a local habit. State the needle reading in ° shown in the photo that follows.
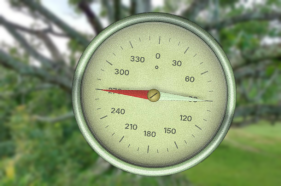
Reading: 270; °
